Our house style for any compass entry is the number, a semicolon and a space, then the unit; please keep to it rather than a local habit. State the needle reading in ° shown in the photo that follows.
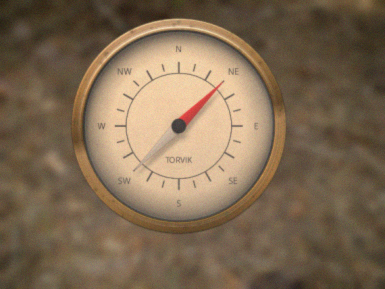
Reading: 45; °
